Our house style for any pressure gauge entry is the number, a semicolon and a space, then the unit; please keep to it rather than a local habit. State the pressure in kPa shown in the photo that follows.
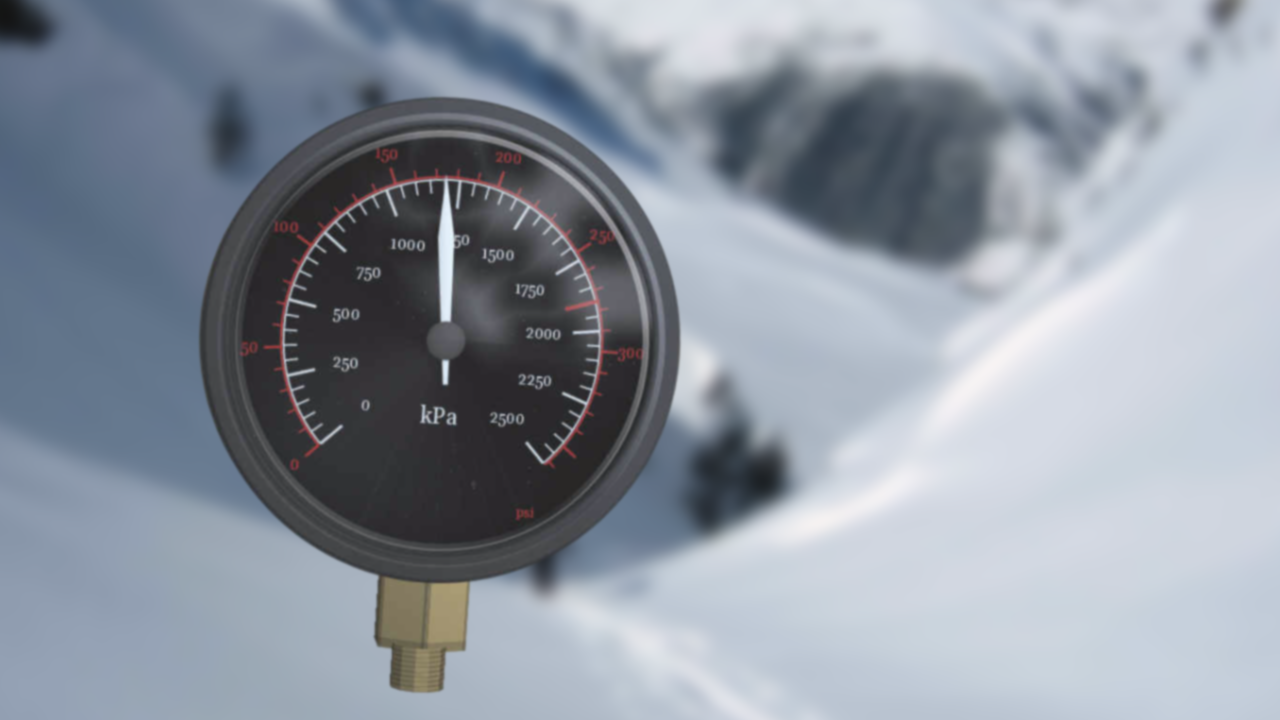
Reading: 1200; kPa
